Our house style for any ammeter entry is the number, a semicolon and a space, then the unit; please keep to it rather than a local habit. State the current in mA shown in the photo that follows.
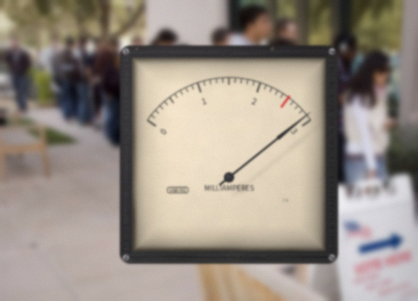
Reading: 2.9; mA
